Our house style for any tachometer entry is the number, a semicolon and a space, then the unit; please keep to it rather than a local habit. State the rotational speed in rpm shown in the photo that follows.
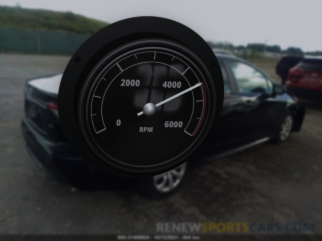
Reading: 4500; rpm
